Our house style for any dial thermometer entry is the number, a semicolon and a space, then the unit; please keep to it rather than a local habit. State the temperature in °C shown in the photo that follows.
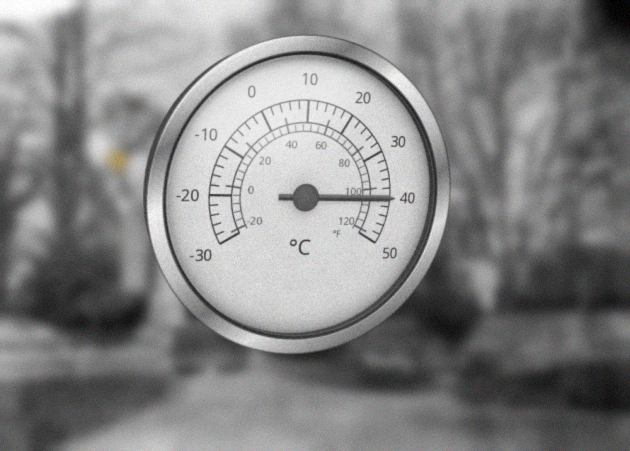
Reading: 40; °C
